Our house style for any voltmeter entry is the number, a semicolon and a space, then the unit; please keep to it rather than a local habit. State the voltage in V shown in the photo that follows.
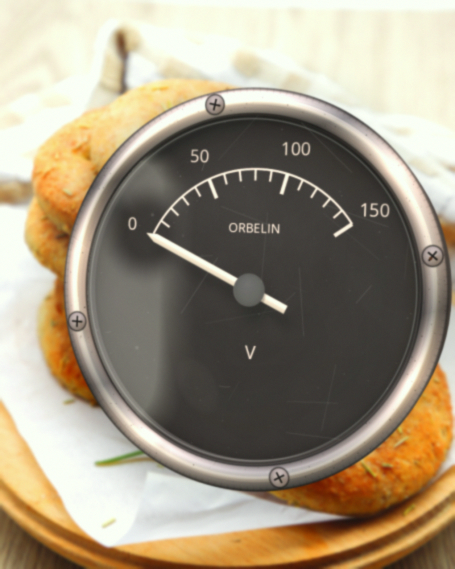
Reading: 0; V
